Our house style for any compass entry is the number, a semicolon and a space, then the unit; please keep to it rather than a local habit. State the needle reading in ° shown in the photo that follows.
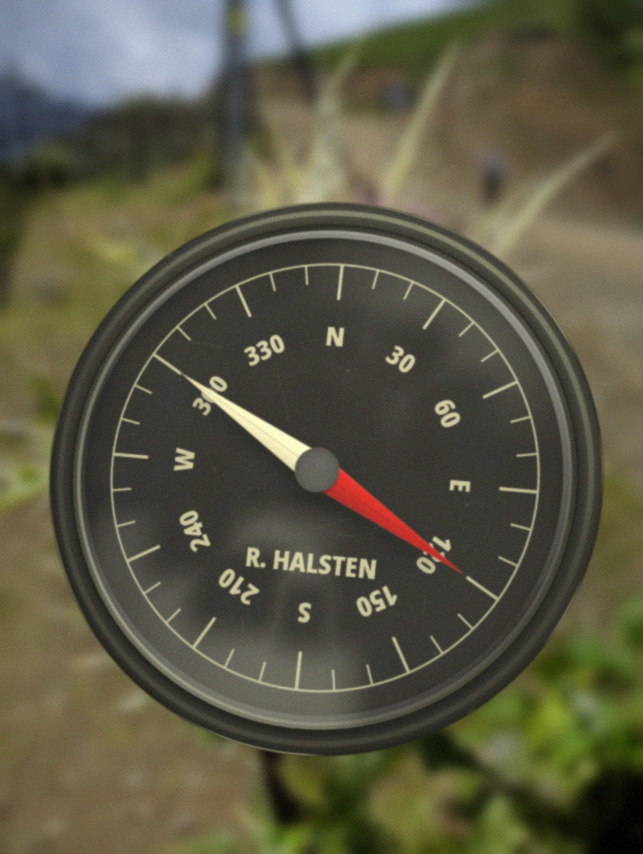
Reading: 120; °
